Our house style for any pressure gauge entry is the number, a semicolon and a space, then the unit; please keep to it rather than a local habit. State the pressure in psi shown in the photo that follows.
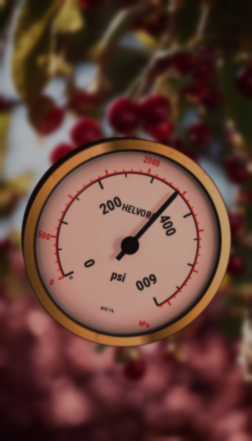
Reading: 350; psi
